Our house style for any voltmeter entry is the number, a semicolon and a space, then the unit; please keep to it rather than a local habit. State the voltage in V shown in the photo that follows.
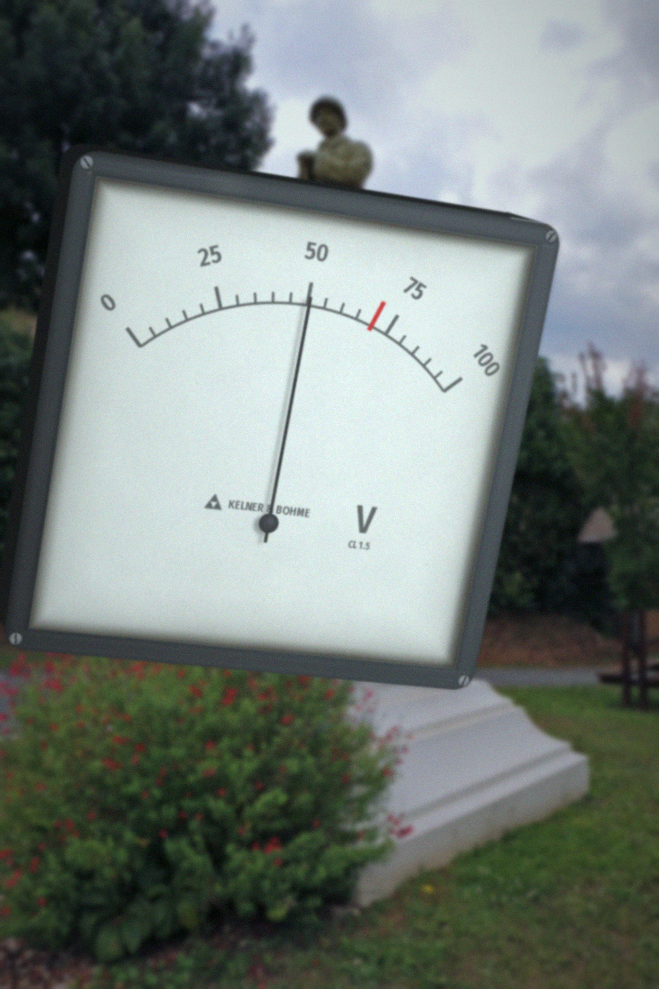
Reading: 50; V
